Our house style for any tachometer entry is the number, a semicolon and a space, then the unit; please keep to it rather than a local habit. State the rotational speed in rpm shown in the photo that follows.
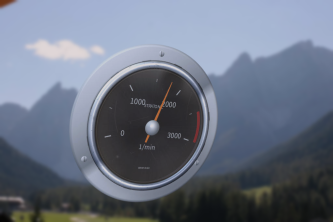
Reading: 1750; rpm
